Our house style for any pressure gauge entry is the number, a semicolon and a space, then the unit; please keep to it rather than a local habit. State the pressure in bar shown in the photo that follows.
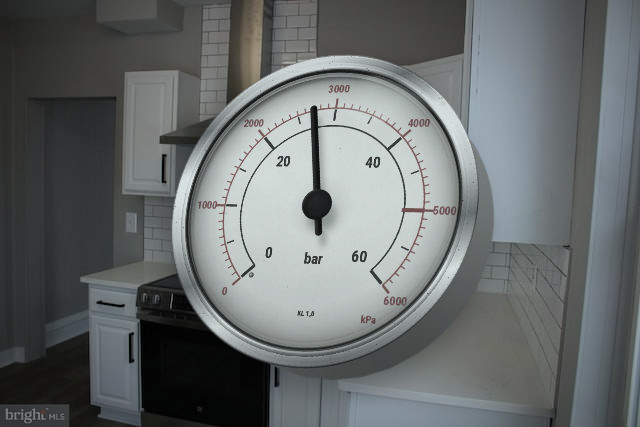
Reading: 27.5; bar
